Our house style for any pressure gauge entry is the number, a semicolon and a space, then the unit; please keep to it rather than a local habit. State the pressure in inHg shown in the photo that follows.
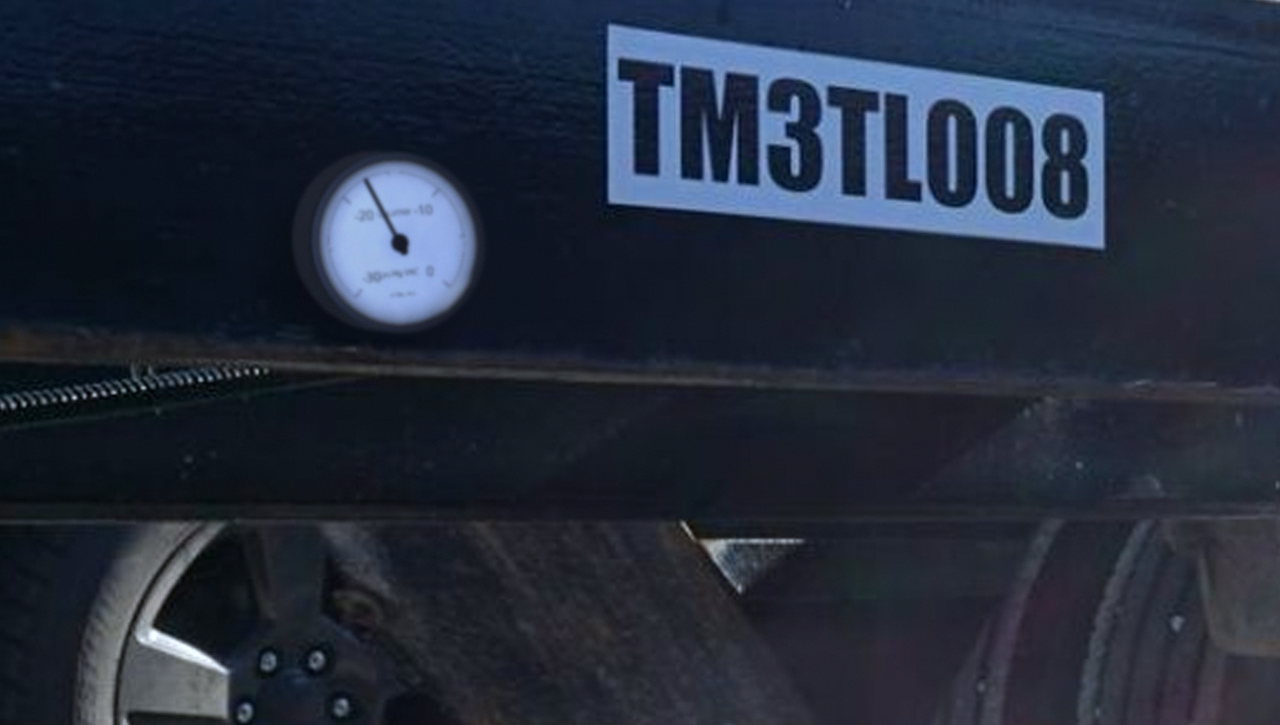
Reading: -17.5; inHg
